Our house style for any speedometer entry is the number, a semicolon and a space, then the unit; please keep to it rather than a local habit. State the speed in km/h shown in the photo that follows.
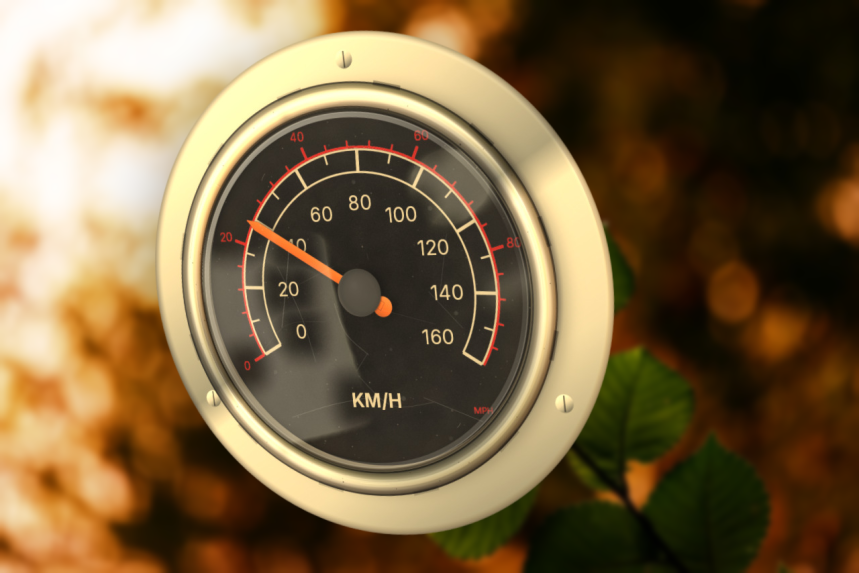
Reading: 40; km/h
